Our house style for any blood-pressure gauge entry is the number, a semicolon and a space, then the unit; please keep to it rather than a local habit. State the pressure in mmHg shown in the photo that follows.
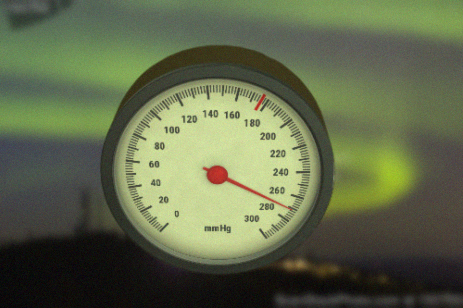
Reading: 270; mmHg
